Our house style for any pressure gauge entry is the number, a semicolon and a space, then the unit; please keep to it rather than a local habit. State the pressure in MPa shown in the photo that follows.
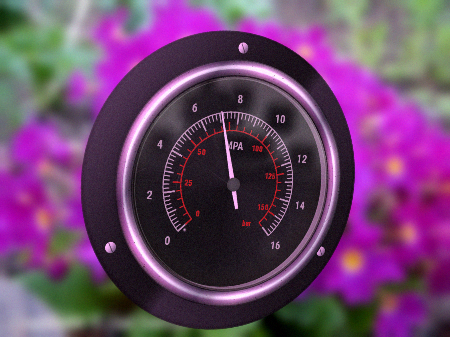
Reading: 7; MPa
